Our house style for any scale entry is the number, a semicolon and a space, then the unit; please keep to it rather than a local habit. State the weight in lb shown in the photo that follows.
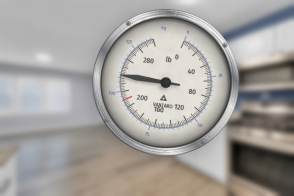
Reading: 240; lb
